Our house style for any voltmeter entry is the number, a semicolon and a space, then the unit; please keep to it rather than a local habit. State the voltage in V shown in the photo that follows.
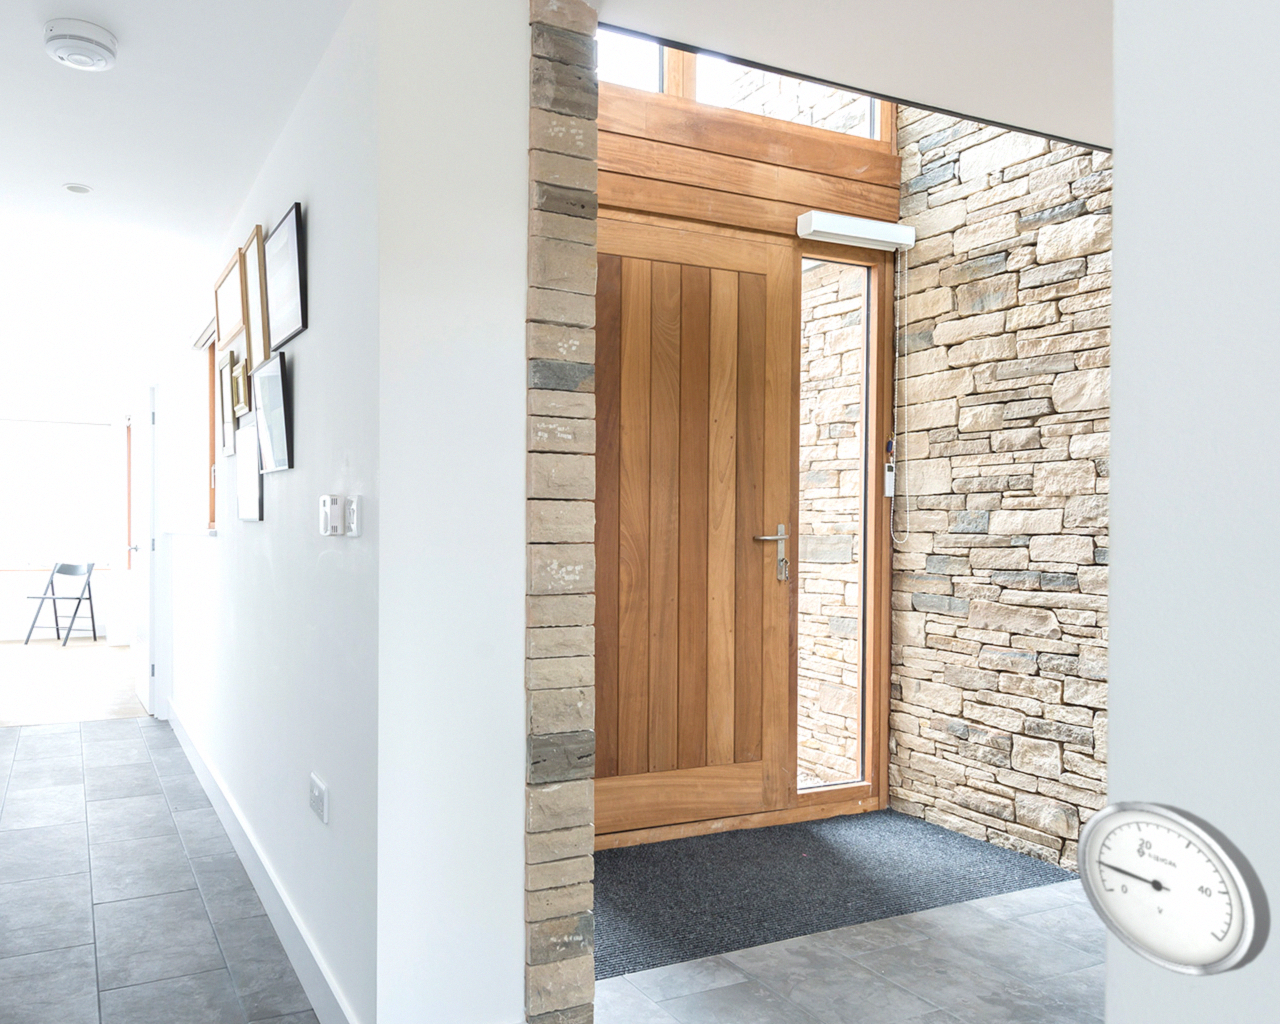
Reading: 6; V
